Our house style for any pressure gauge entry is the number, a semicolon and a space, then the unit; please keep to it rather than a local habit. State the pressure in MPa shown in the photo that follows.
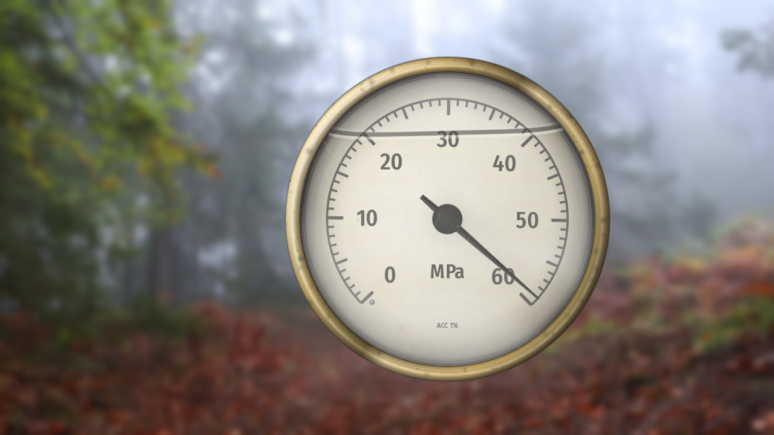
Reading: 59; MPa
